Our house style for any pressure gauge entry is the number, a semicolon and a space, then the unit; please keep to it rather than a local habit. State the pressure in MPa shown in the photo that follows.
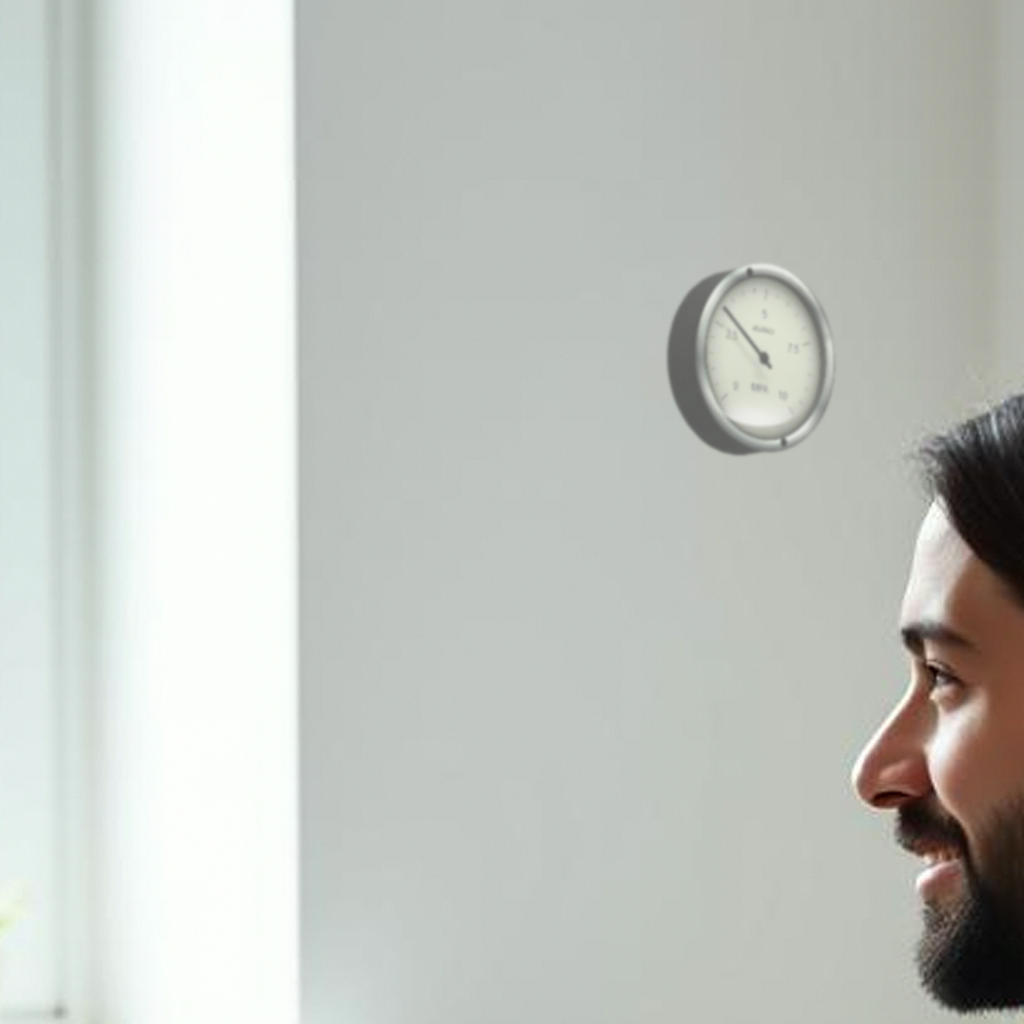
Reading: 3; MPa
